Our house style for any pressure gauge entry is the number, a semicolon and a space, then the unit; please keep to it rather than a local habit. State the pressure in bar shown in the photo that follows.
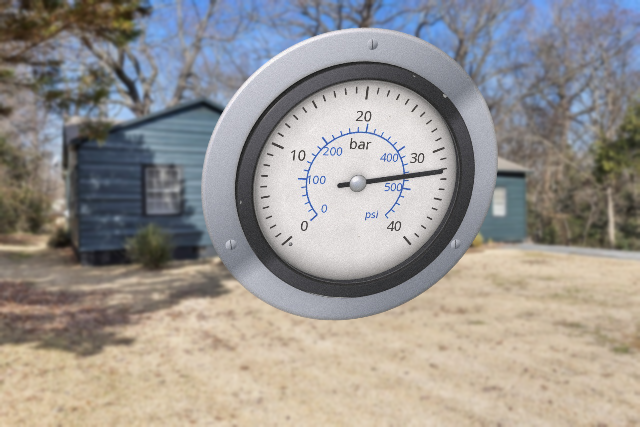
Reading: 32; bar
